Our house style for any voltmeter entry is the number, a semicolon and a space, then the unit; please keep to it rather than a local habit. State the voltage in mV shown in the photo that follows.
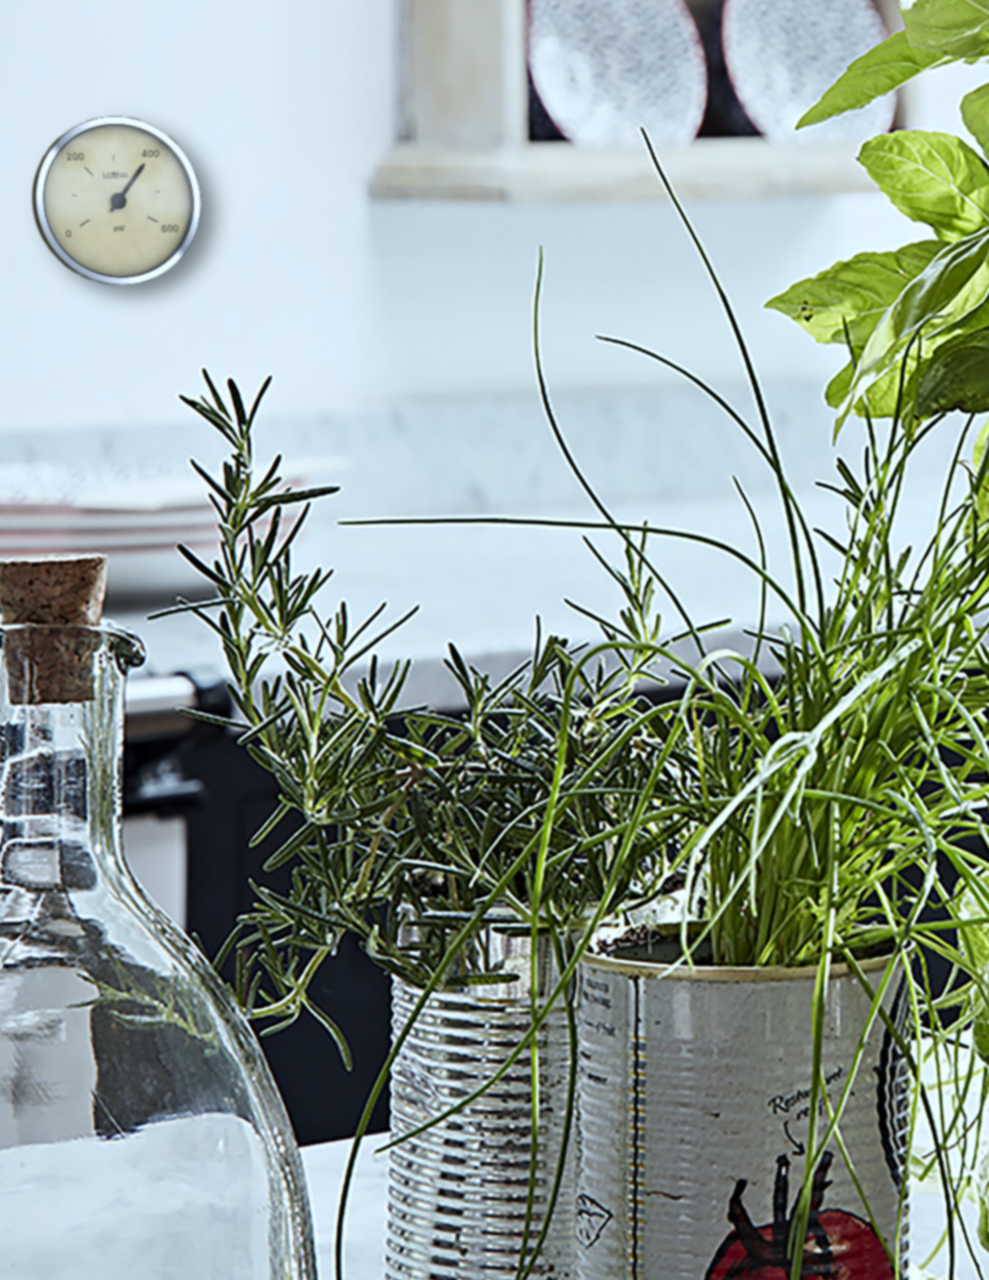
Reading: 400; mV
